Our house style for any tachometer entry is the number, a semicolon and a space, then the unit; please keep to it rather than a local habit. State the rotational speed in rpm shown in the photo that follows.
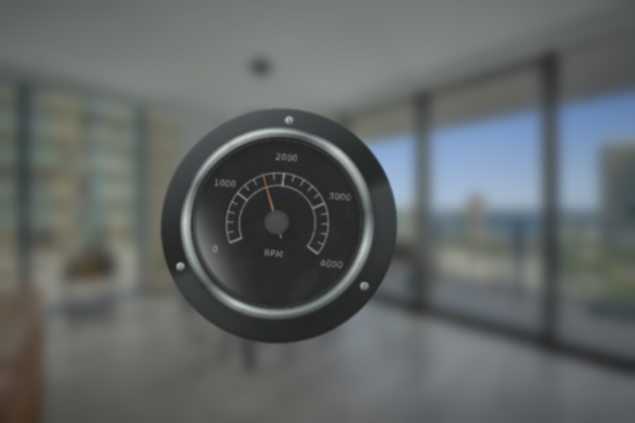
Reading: 1600; rpm
